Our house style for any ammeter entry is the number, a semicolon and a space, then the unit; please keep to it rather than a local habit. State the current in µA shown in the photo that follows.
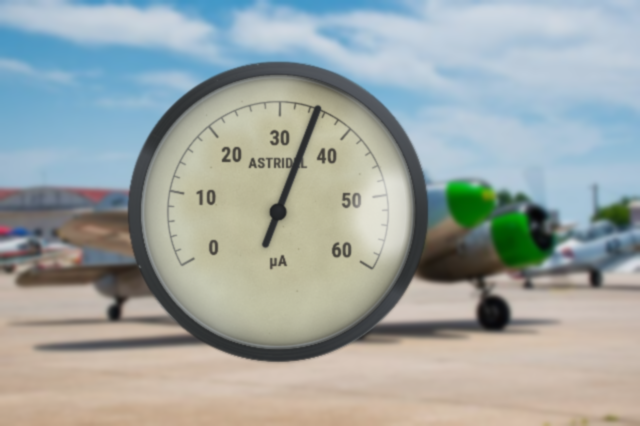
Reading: 35; µA
